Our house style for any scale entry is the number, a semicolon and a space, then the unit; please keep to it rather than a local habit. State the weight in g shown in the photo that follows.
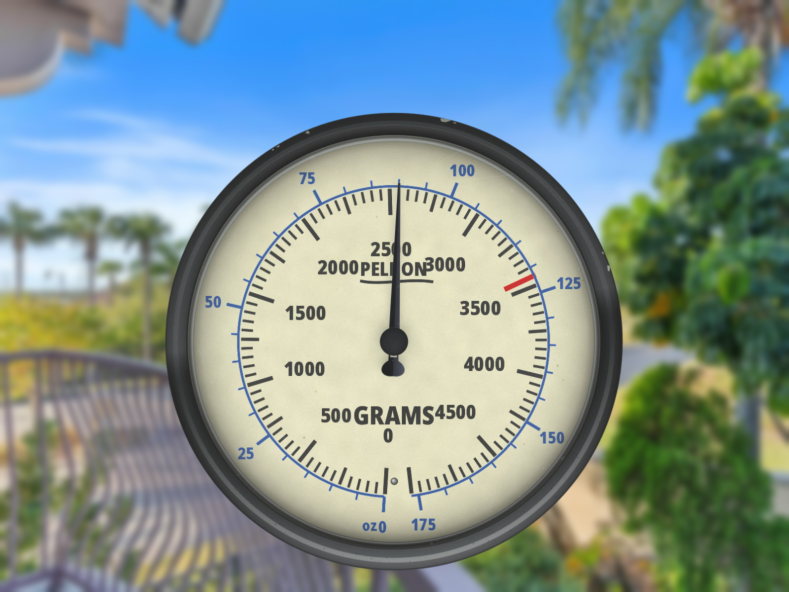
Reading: 2550; g
